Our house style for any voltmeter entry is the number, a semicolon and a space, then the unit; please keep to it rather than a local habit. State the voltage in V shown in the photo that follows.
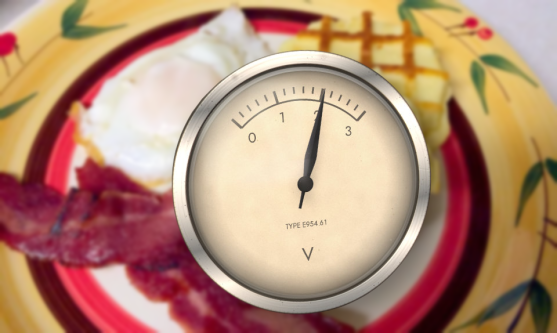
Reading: 2; V
